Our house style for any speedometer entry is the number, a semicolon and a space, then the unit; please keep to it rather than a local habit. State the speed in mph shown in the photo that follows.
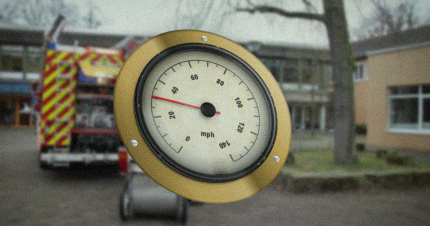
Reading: 30; mph
